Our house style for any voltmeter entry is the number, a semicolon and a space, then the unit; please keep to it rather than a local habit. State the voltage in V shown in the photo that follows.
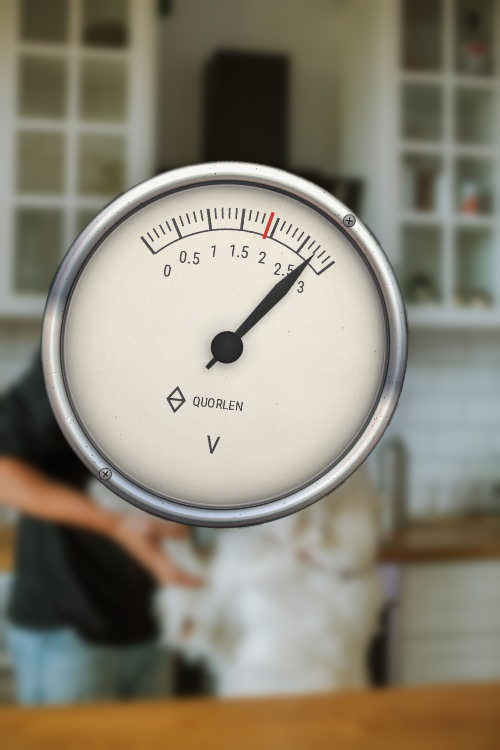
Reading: 2.7; V
